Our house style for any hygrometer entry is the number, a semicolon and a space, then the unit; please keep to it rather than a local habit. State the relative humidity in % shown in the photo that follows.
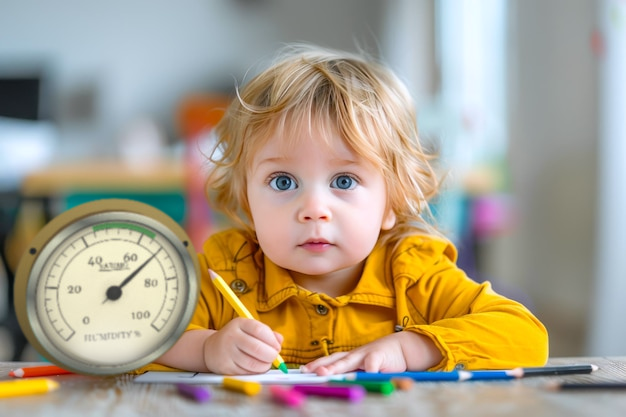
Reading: 68; %
